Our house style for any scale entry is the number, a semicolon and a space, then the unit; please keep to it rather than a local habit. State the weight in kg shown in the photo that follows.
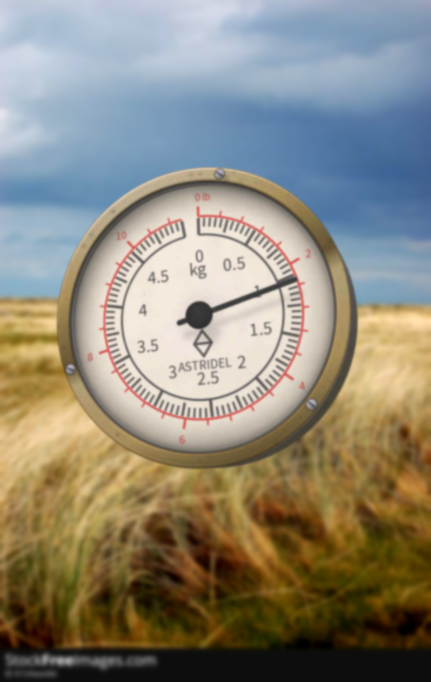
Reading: 1.05; kg
